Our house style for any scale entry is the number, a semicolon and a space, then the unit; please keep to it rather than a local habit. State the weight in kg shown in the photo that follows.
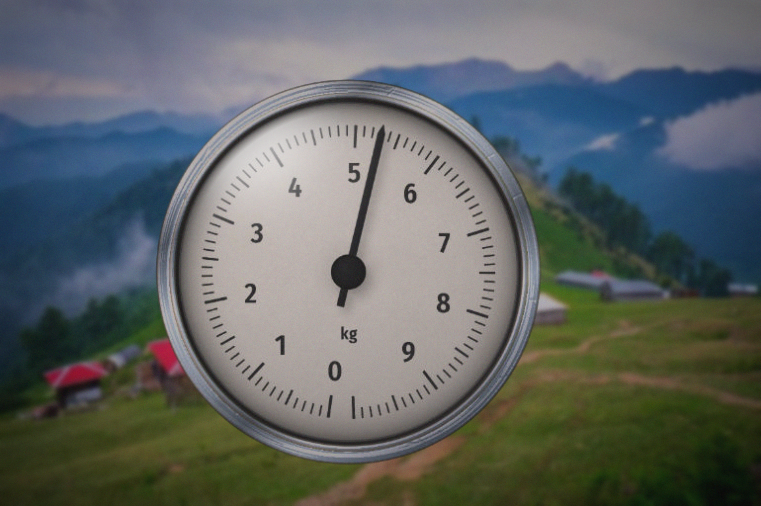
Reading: 5.3; kg
